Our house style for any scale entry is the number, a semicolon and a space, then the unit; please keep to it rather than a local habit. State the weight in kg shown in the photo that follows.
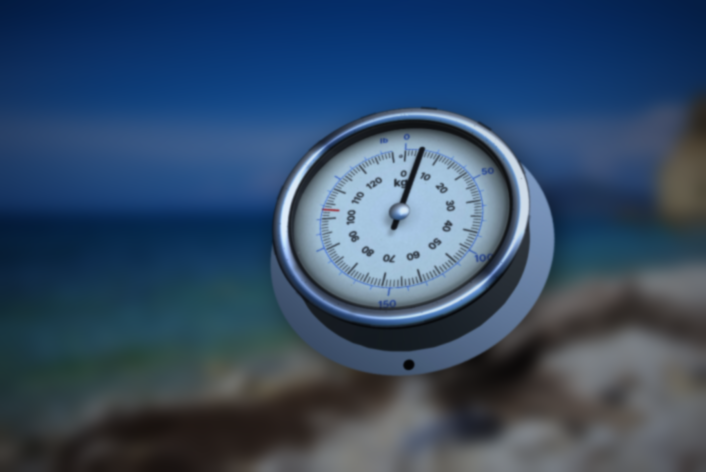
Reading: 5; kg
